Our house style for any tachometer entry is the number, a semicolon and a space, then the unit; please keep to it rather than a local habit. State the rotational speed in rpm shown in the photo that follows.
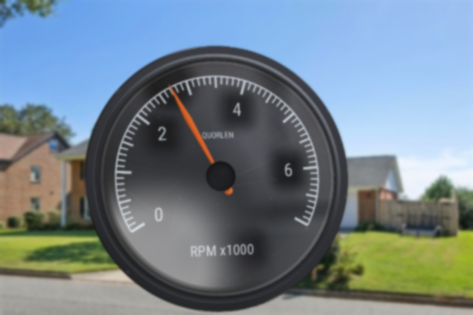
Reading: 2700; rpm
